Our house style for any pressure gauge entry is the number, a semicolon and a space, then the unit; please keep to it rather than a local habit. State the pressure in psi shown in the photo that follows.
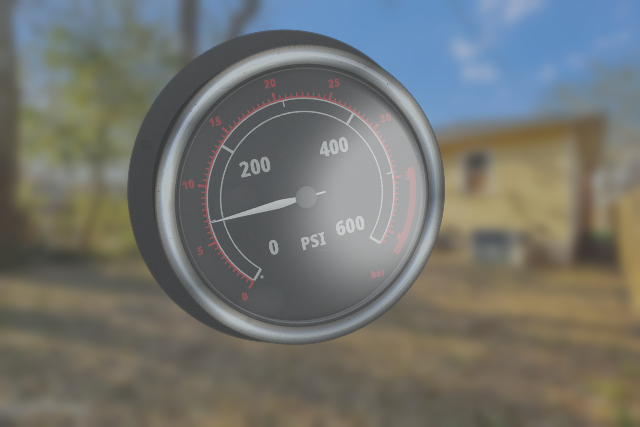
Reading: 100; psi
